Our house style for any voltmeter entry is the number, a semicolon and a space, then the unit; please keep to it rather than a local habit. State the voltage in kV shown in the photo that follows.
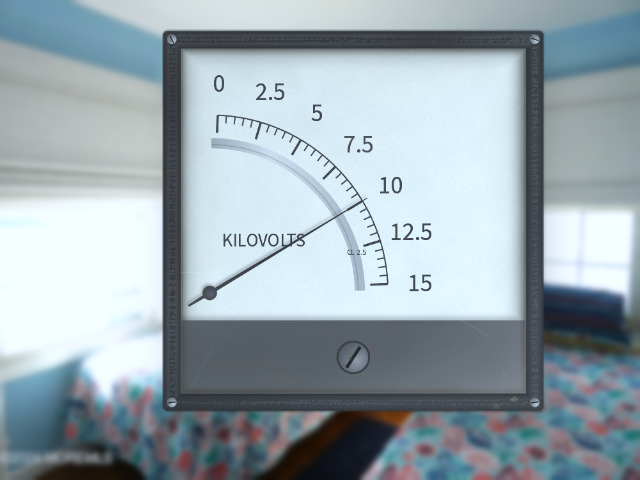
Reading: 10; kV
